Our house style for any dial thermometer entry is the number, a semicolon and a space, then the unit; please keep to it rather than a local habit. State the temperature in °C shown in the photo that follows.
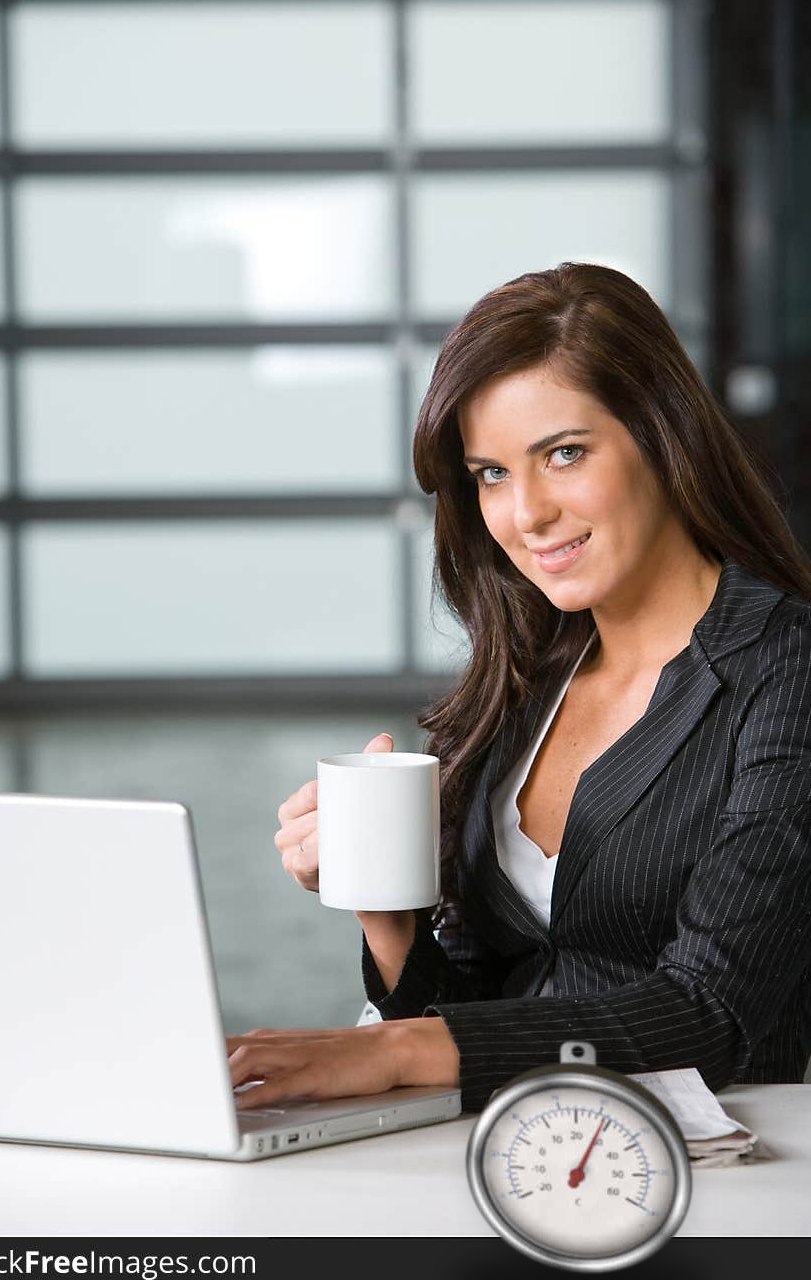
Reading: 28; °C
